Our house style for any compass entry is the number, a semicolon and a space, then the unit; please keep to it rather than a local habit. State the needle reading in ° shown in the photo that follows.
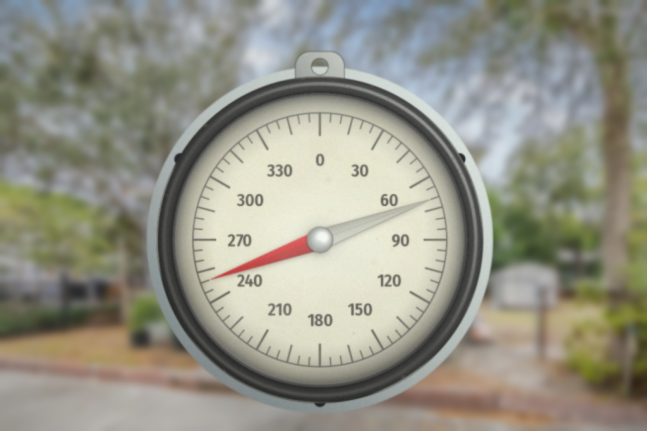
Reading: 250; °
